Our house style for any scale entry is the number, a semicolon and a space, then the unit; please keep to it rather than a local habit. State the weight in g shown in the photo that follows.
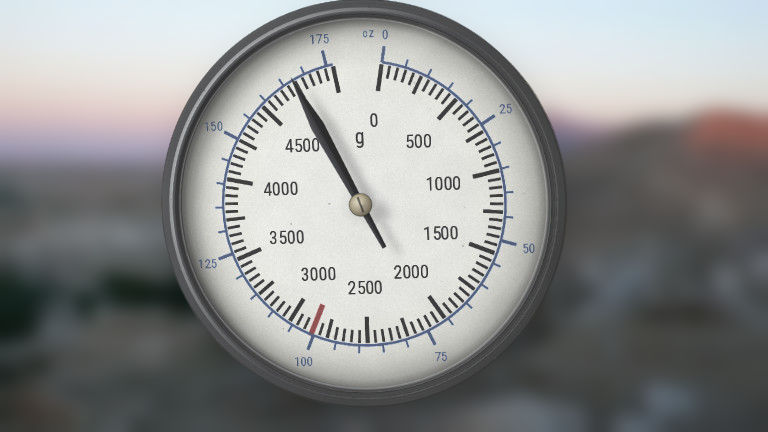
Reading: 4750; g
